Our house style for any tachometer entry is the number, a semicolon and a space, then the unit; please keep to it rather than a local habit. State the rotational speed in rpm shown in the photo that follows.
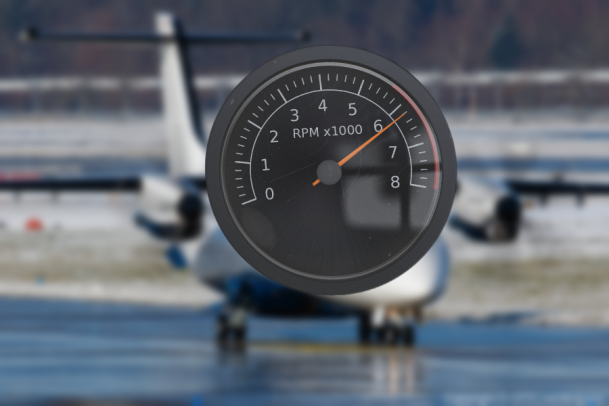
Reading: 6200; rpm
